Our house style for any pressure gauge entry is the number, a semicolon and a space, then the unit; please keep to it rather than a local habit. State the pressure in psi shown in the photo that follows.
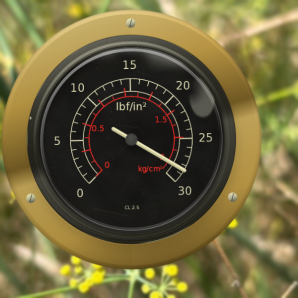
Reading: 28.5; psi
